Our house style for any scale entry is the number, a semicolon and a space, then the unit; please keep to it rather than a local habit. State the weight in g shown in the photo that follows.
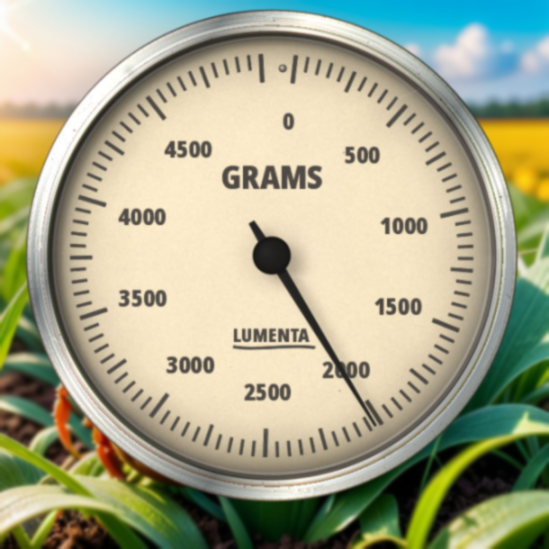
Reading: 2025; g
